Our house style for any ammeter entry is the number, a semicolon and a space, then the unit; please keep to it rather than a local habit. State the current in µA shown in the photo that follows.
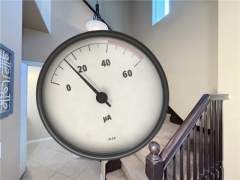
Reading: 15; µA
